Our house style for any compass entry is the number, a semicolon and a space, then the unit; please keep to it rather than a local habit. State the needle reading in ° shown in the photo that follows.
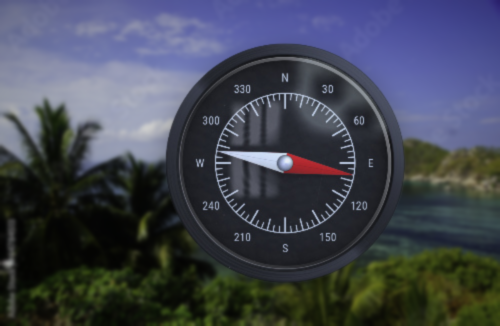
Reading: 100; °
